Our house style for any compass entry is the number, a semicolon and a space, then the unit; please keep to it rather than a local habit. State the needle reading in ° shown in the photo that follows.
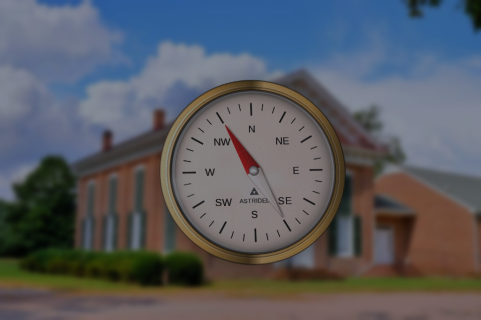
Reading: 330; °
